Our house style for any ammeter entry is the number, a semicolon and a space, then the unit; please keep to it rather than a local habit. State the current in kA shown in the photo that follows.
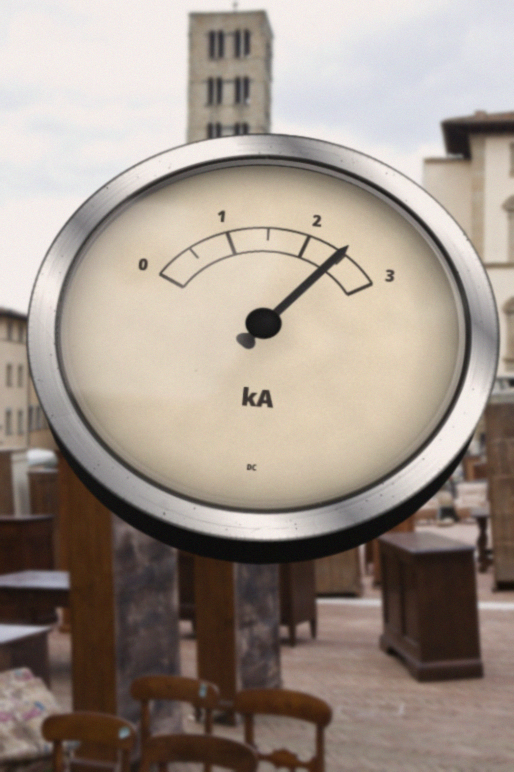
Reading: 2.5; kA
